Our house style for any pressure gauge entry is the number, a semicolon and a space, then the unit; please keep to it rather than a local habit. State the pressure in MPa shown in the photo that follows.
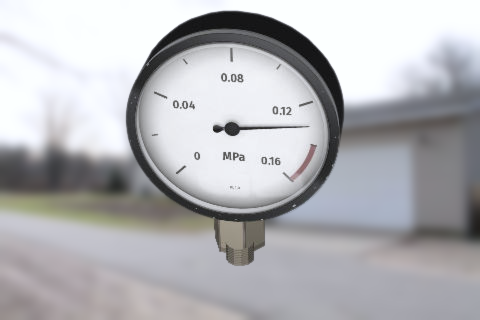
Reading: 0.13; MPa
